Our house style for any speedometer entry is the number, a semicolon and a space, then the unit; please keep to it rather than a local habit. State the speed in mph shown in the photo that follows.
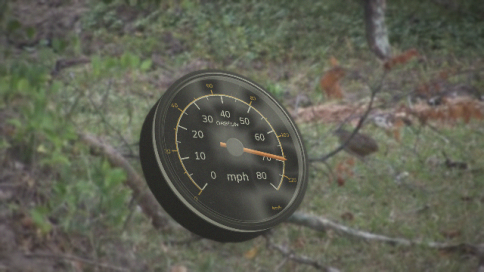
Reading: 70; mph
